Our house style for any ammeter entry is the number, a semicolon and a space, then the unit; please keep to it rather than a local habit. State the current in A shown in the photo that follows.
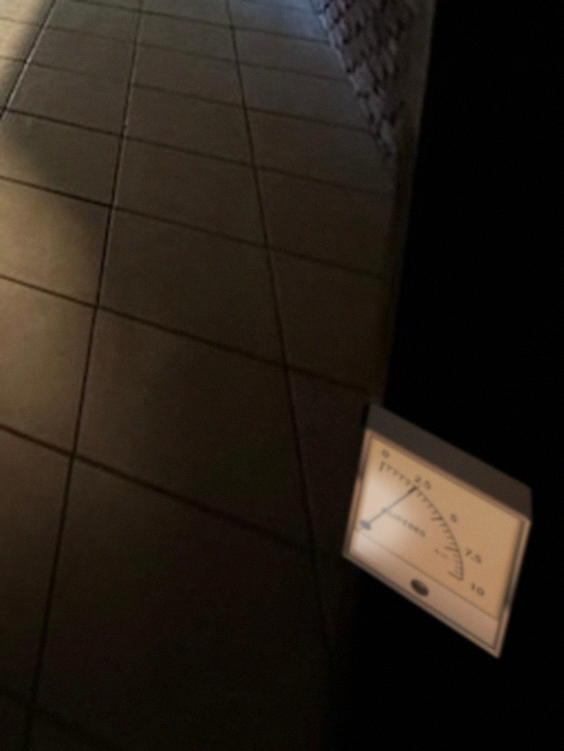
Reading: 2.5; A
